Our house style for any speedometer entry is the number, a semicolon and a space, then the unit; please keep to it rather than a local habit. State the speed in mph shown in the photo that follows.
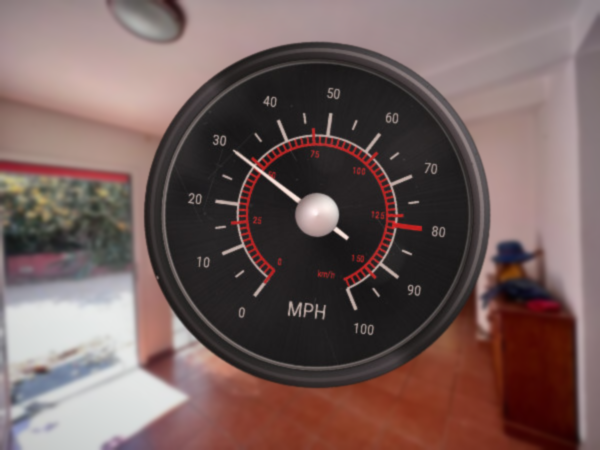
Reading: 30; mph
